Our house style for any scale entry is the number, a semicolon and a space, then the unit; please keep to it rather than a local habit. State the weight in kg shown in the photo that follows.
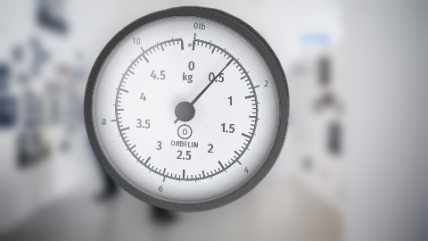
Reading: 0.5; kg
